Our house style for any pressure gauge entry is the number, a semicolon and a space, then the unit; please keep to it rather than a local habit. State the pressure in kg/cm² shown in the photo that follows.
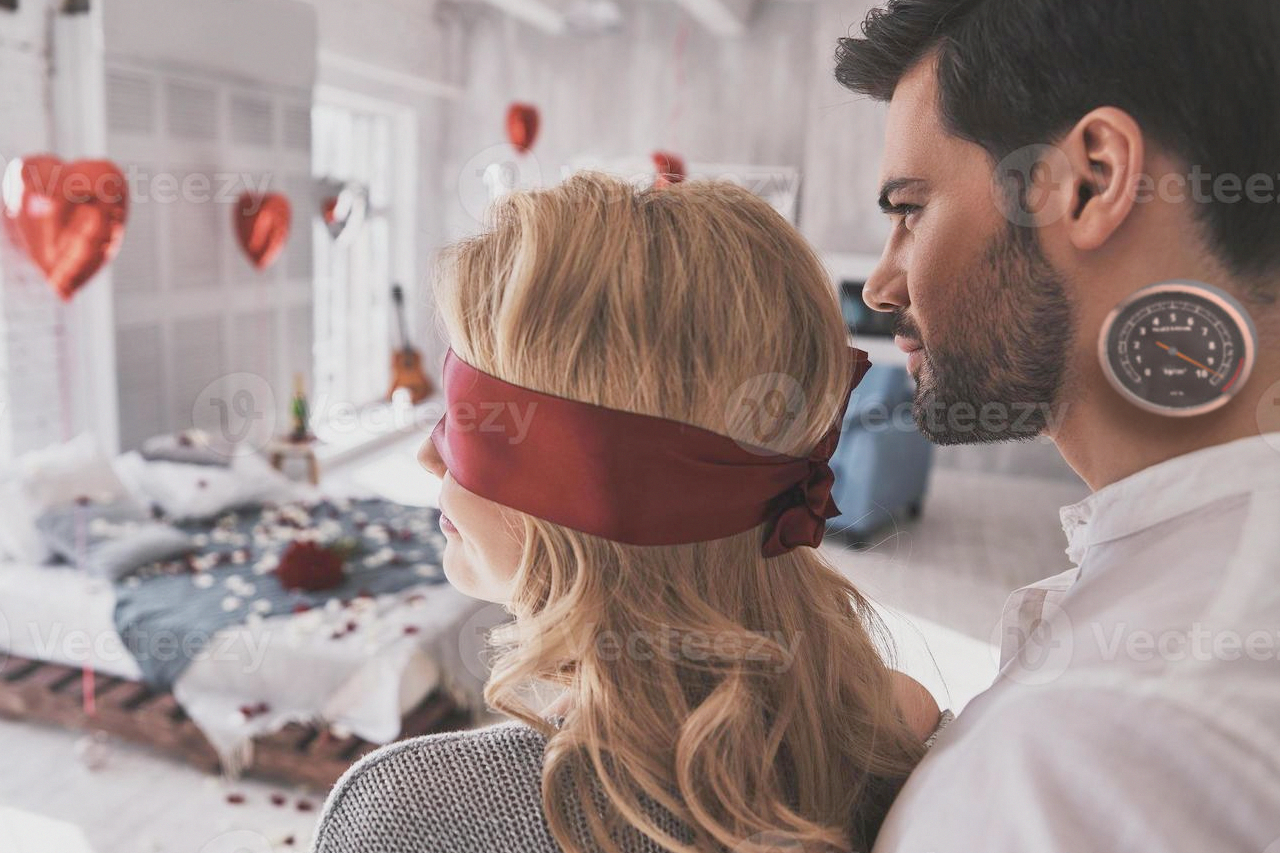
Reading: 9.5; kg/cm²
